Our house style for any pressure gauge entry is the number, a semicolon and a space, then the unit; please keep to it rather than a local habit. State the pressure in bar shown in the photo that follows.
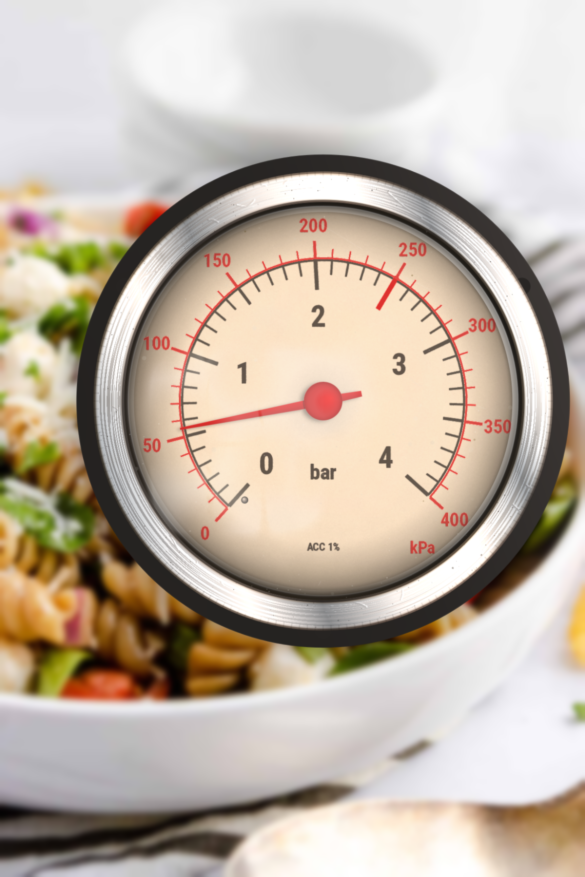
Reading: 0.55; bar
